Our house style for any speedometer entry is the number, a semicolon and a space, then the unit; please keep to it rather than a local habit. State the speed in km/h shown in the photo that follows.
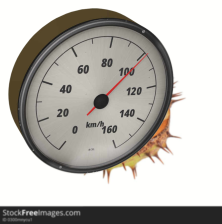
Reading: 100; km/h
